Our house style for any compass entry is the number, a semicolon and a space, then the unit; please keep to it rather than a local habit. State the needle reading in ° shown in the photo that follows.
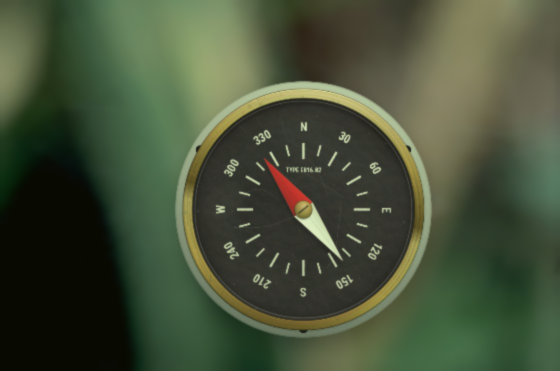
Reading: 322.5; °
